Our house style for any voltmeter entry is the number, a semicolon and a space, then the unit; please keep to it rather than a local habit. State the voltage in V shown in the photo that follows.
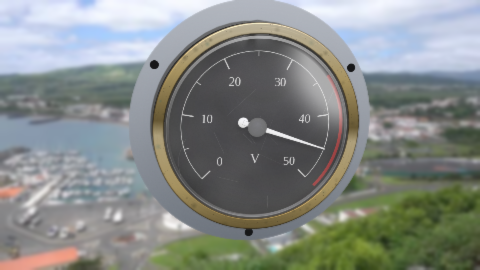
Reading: 45; V
